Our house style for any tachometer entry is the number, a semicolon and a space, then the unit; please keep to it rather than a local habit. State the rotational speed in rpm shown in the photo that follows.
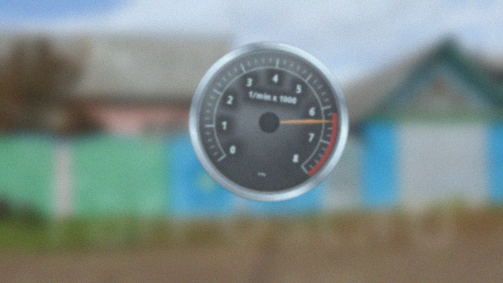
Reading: 6400; rpm
